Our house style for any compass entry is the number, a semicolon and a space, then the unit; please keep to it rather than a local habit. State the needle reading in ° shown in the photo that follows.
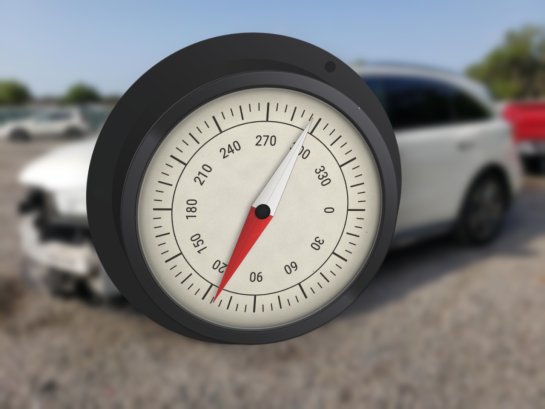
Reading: 115; °
